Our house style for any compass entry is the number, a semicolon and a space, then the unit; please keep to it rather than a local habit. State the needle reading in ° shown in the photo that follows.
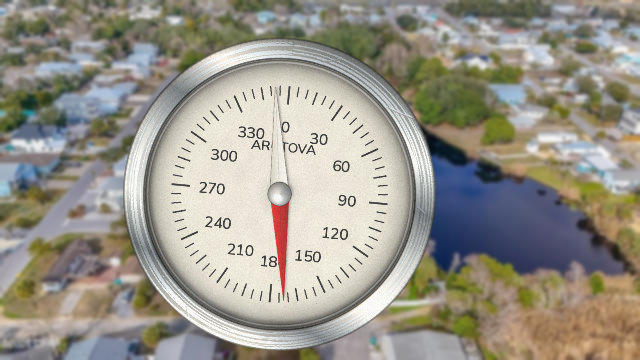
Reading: 172.5; °
